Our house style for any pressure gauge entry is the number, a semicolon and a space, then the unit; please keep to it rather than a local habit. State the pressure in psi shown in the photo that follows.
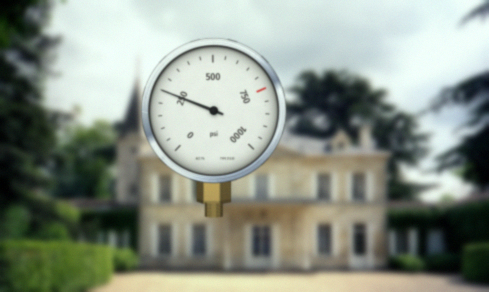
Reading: 250; psi
